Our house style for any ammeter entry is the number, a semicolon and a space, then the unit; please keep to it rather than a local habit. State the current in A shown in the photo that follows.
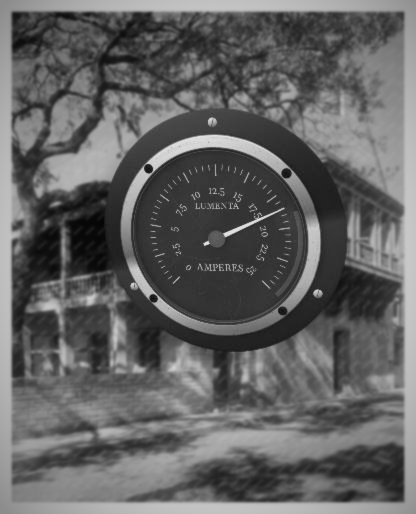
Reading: 18.5; A
